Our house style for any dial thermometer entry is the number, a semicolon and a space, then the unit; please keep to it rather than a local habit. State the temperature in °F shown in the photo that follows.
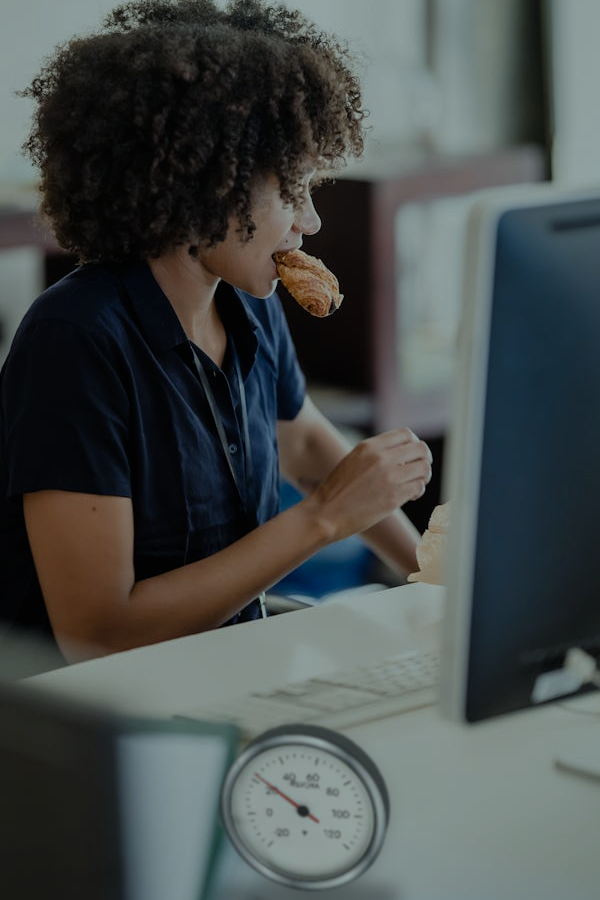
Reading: 24; °F
